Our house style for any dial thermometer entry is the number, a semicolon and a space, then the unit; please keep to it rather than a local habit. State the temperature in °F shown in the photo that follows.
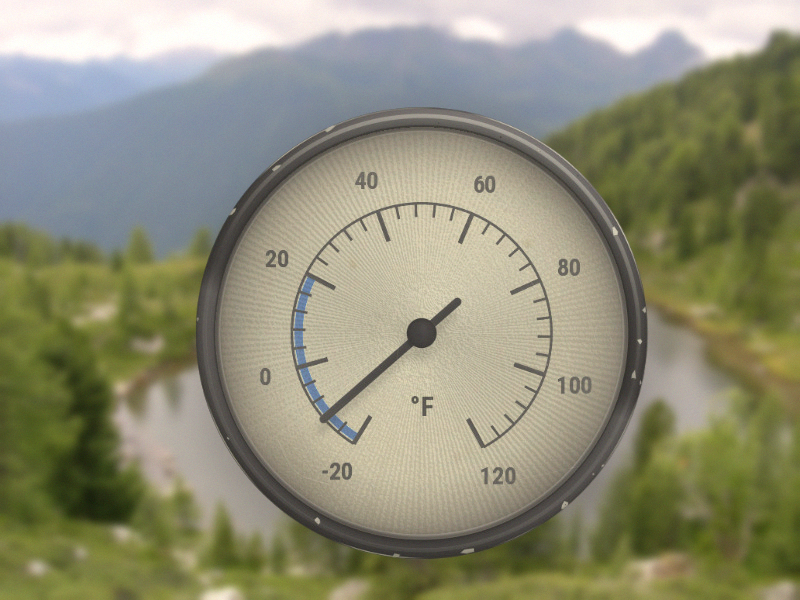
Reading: -12; °F
